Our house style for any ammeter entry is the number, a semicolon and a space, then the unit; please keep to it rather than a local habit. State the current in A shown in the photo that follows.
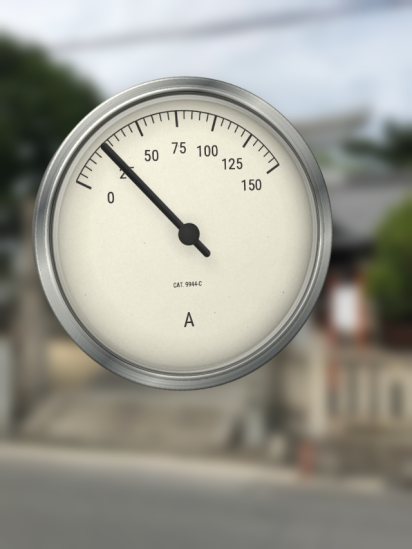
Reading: 25; A
